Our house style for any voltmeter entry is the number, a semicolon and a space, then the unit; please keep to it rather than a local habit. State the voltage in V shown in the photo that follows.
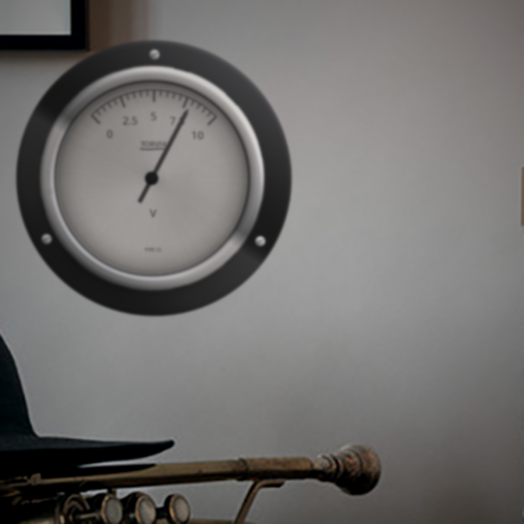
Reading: 8; V
